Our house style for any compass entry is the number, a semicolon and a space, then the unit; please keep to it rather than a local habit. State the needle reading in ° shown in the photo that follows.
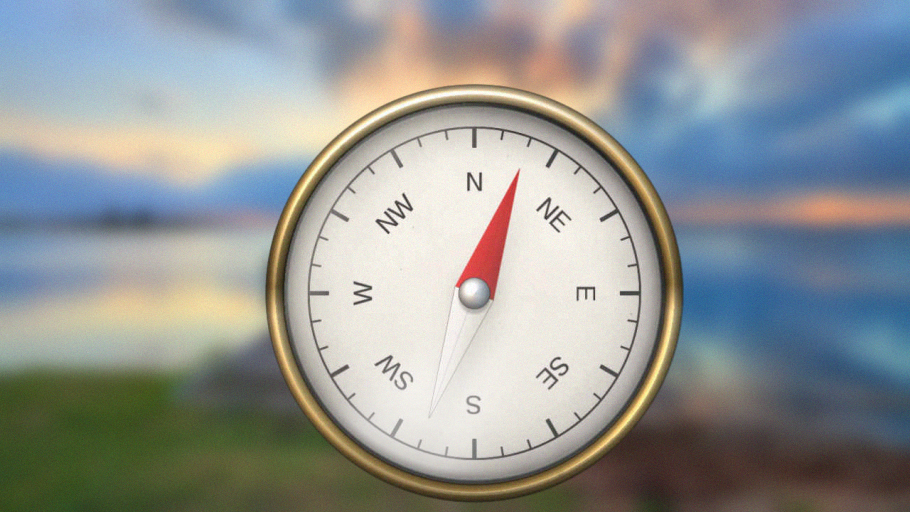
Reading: 20; °
